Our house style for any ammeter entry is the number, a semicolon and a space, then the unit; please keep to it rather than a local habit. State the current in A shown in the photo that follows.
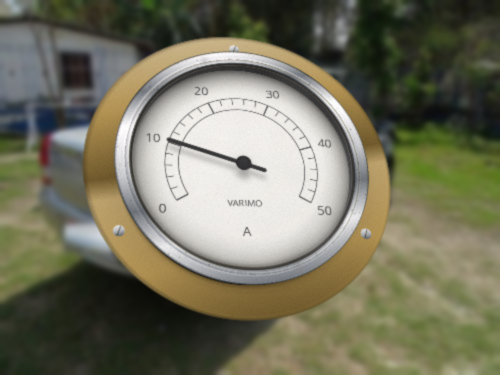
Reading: 10; A
